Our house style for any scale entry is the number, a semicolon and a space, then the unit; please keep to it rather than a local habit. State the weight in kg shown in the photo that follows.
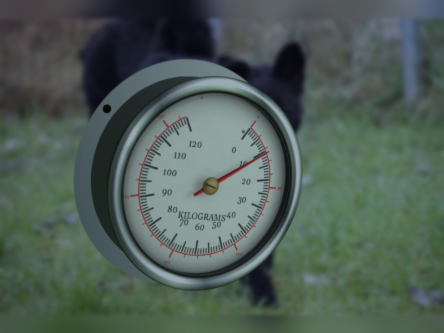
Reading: 10; kg
